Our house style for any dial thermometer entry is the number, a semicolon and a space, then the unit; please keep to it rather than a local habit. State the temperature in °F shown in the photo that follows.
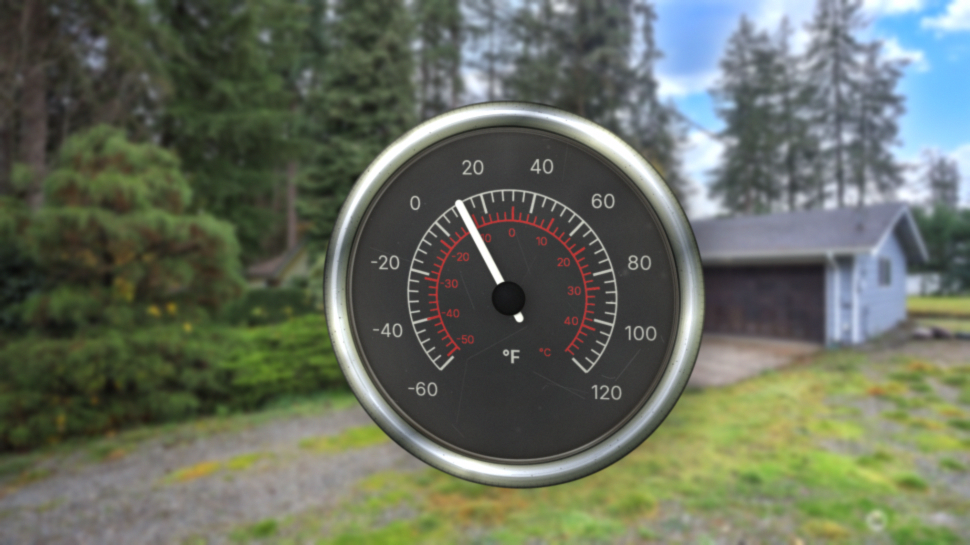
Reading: 12; °F
